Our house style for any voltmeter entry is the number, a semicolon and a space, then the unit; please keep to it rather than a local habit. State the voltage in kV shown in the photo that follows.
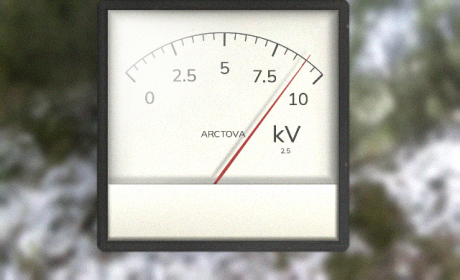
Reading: 9; kV
